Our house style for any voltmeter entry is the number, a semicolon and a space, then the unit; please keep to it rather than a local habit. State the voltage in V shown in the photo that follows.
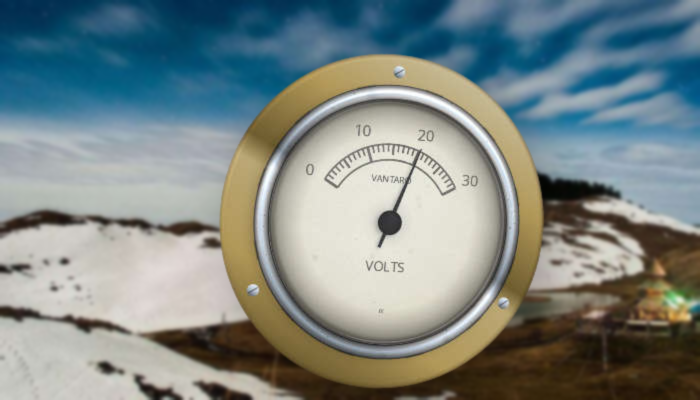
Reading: 20; V
